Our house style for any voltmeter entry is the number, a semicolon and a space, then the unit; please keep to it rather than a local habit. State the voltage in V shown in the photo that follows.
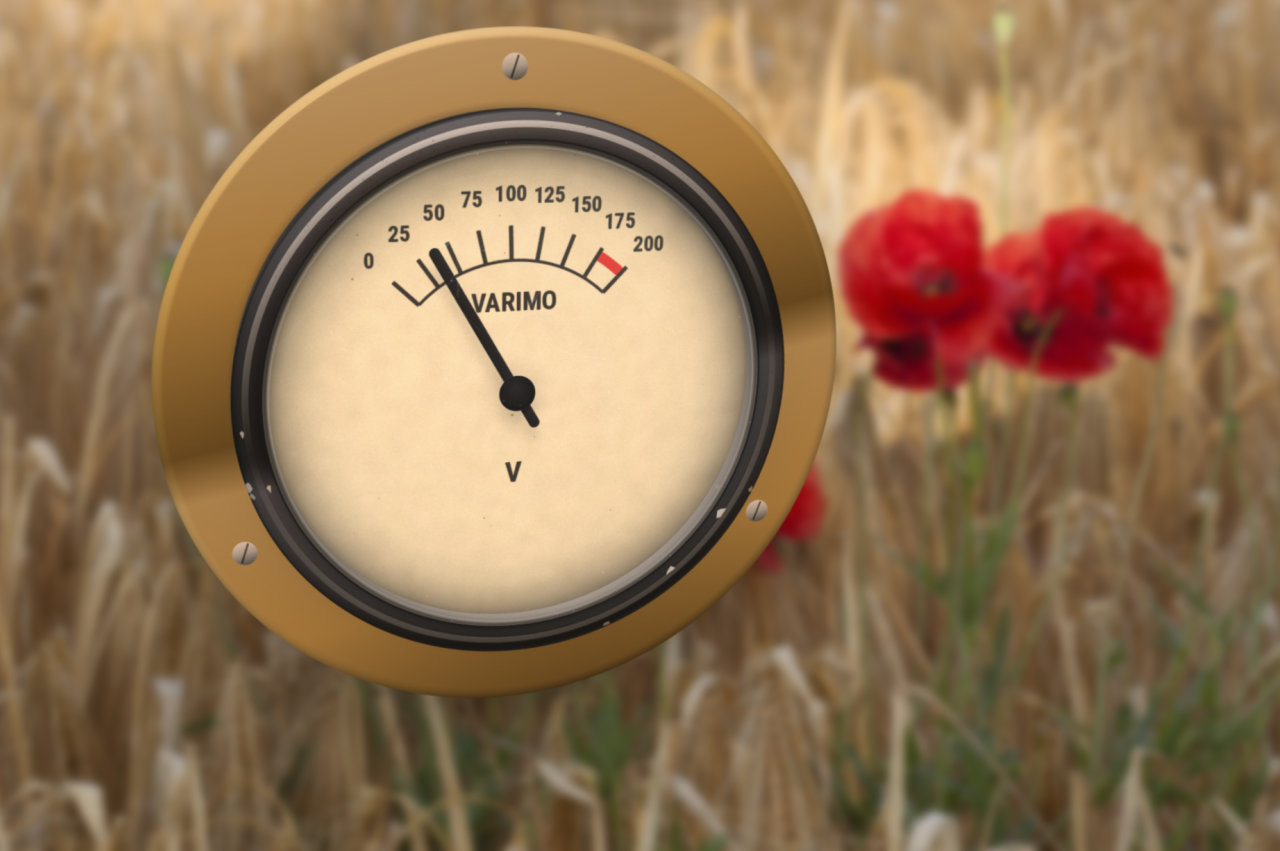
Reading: 37.5; V
